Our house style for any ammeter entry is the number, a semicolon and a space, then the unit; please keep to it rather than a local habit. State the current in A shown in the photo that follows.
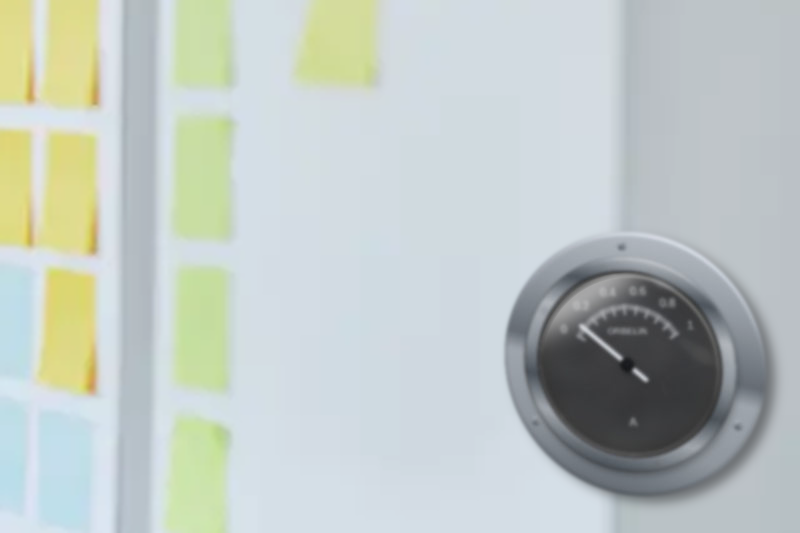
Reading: 0.1; A
